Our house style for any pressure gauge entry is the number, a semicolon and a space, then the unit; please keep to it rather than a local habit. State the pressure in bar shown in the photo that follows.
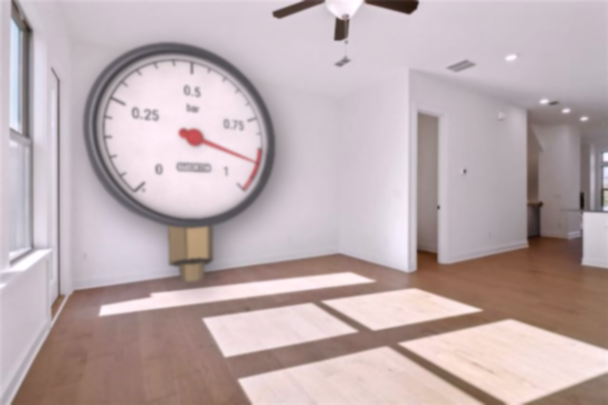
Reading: 0.9; bar
